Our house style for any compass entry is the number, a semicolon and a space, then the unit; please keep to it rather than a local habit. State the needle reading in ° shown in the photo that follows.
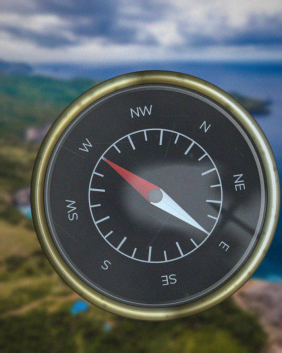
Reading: 270; °
